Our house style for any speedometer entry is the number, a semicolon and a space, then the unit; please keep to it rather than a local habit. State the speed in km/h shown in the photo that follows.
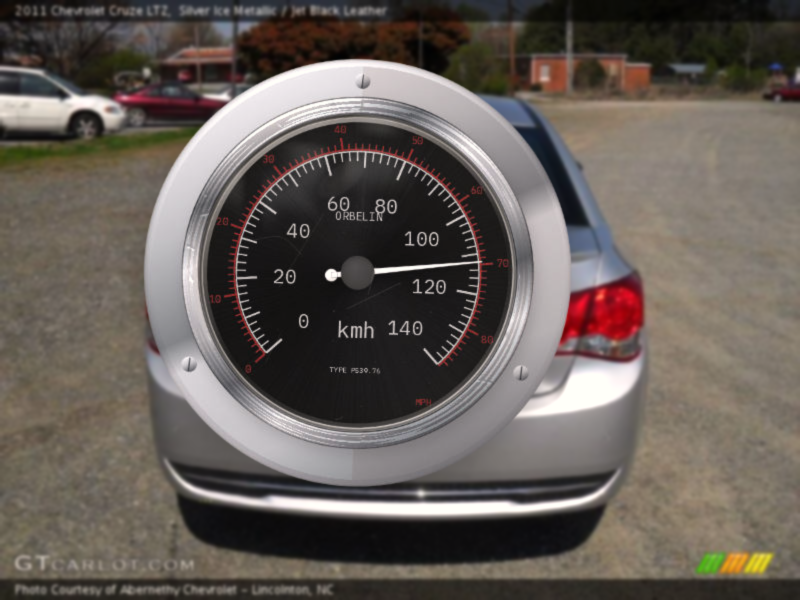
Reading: 112; km/h
